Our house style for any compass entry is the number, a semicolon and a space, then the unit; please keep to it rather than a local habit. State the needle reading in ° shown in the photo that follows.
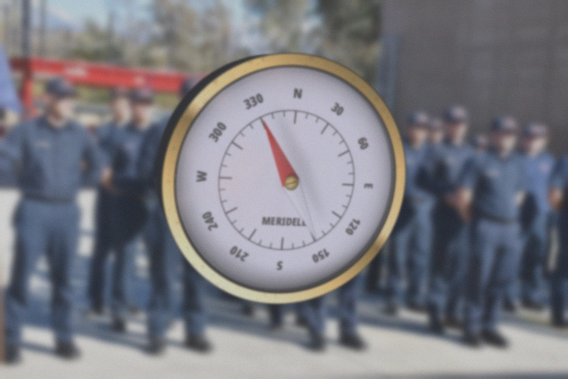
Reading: 330; °
